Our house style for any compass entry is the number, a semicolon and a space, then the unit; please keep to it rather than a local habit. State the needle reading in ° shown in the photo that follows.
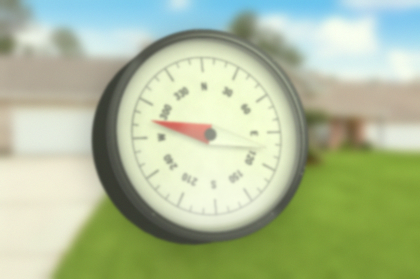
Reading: 285; °
